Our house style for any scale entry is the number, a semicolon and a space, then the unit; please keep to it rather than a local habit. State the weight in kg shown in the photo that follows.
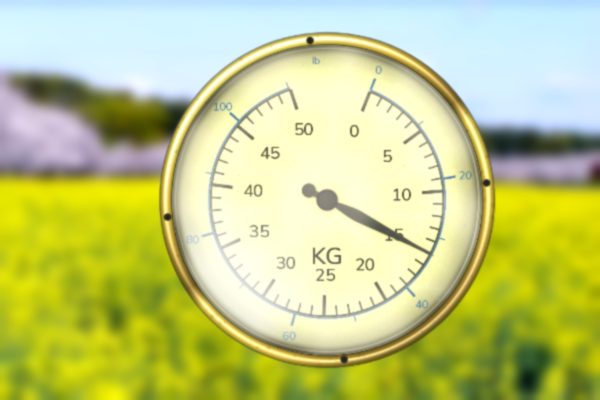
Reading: 15; kg
